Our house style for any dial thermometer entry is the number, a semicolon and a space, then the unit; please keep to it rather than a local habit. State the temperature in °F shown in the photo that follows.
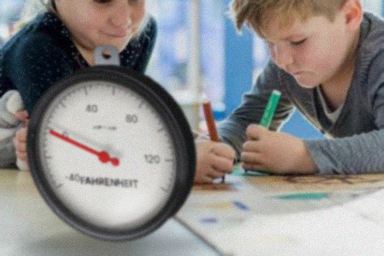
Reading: 0; °F
